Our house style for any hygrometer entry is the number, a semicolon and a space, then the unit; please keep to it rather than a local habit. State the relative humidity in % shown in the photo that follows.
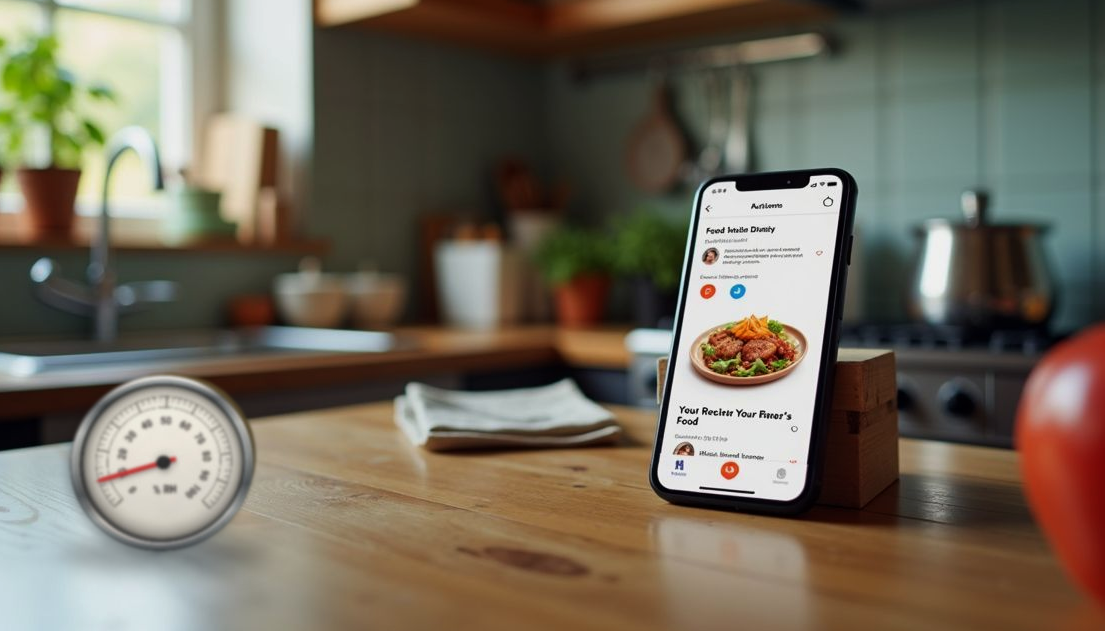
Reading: 10; %
